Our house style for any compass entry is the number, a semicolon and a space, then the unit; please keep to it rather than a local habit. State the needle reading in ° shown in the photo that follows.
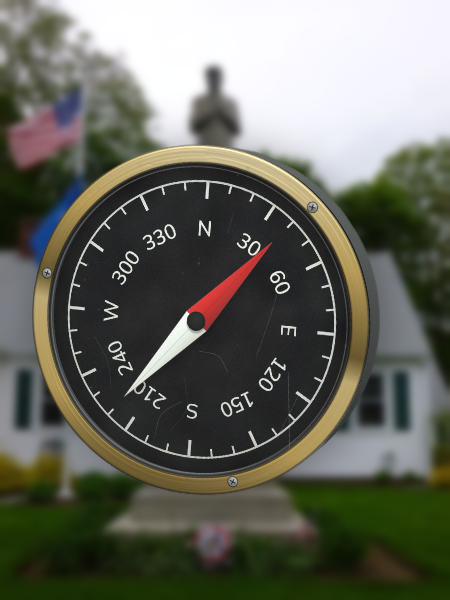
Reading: 40; °
